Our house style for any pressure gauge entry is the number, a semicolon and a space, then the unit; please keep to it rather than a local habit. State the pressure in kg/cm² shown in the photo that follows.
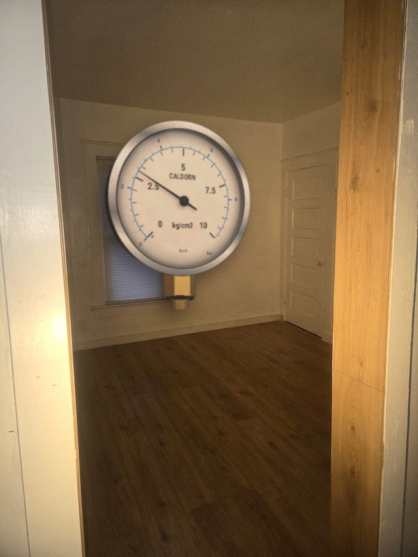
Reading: 2.75; kg/cm²
